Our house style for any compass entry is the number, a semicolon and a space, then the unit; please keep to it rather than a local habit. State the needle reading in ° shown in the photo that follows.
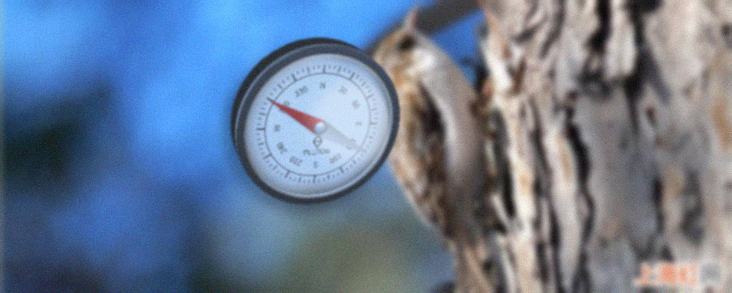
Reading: 300; °
